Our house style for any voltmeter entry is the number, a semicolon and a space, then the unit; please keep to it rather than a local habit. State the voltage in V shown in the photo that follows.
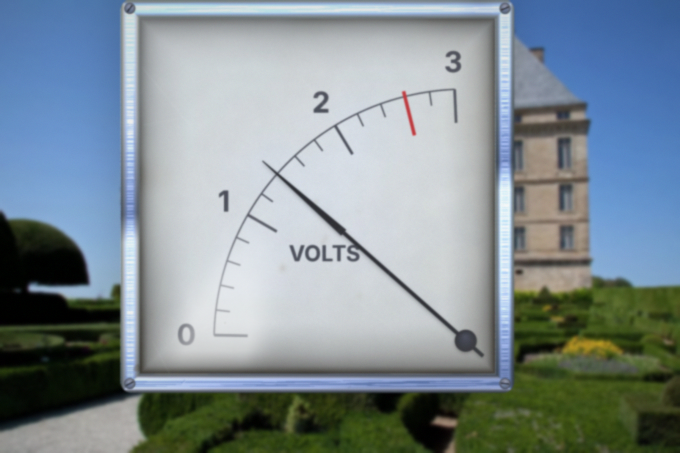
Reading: 1.4; V
